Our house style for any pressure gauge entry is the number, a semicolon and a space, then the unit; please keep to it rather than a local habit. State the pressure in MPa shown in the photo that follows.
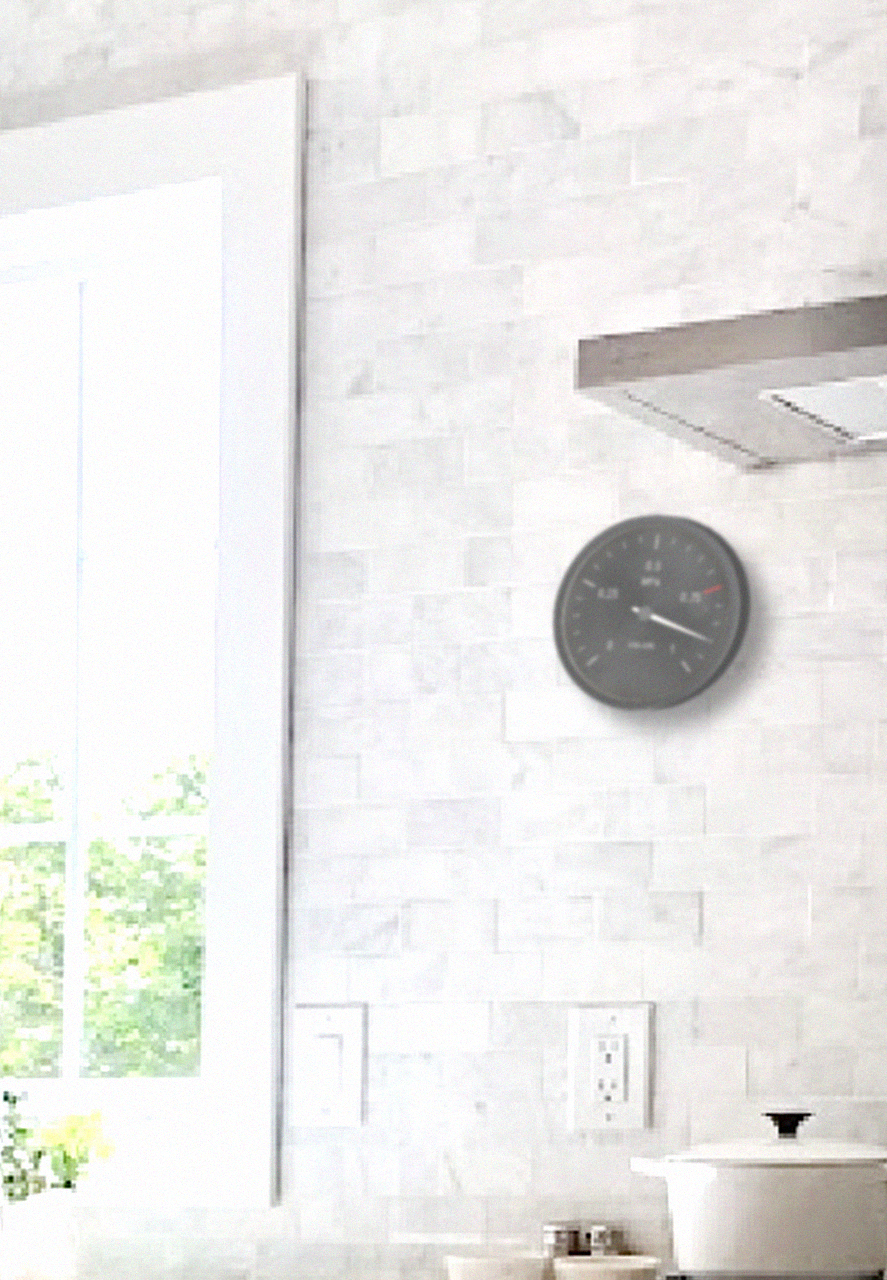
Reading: 0.9; MPa
